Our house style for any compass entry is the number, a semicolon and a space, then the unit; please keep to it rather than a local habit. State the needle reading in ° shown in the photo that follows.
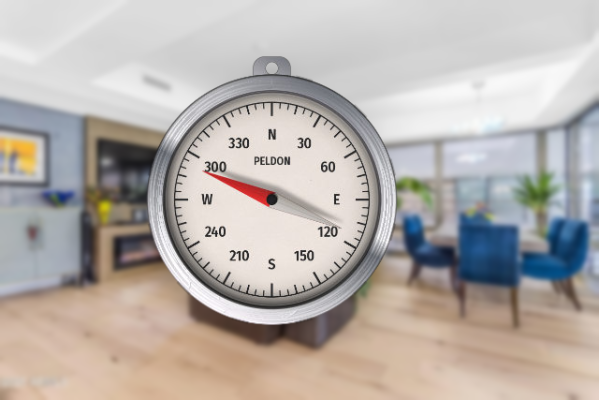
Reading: 292.5; °
